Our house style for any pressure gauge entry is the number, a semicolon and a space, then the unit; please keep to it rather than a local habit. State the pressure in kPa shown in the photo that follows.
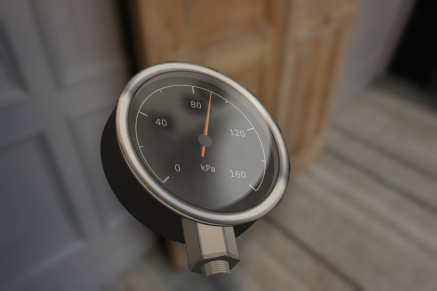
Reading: 90; kPa
